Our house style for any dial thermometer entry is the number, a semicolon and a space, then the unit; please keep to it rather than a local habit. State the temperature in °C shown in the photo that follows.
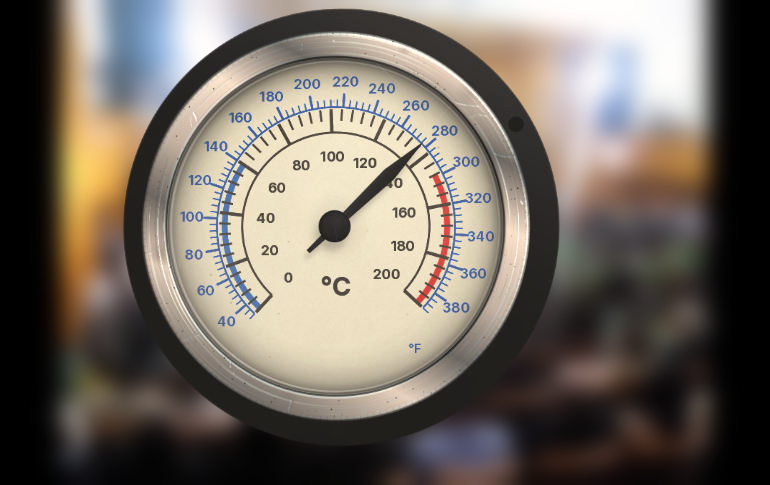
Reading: 136; °C
